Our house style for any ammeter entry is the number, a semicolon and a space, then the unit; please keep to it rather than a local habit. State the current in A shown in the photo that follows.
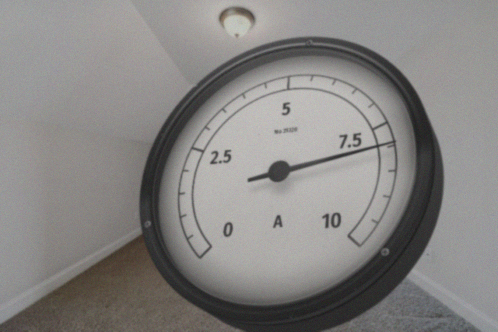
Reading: 8; A
